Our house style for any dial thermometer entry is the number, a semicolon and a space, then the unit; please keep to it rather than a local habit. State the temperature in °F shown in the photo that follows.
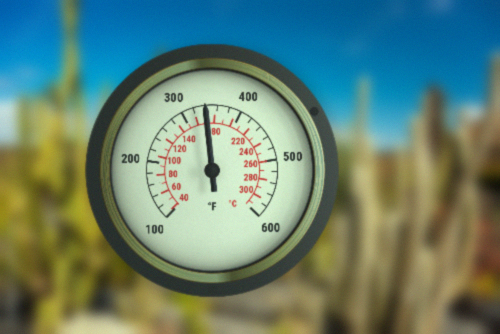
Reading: 340; °F
